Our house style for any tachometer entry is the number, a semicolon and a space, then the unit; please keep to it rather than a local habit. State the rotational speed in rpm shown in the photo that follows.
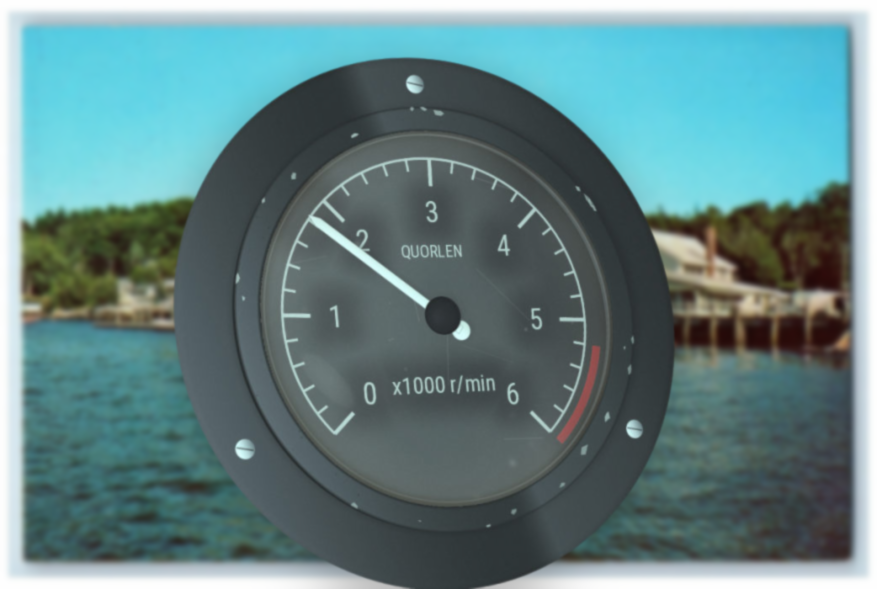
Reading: 1800; rpm
